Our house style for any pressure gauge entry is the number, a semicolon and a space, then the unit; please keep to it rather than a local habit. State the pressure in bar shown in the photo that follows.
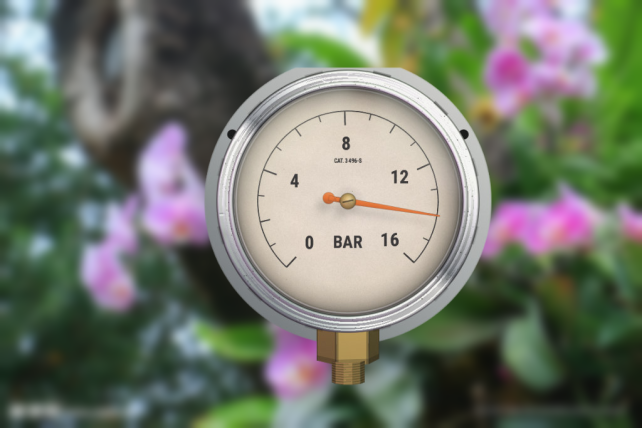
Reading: 14; bar
